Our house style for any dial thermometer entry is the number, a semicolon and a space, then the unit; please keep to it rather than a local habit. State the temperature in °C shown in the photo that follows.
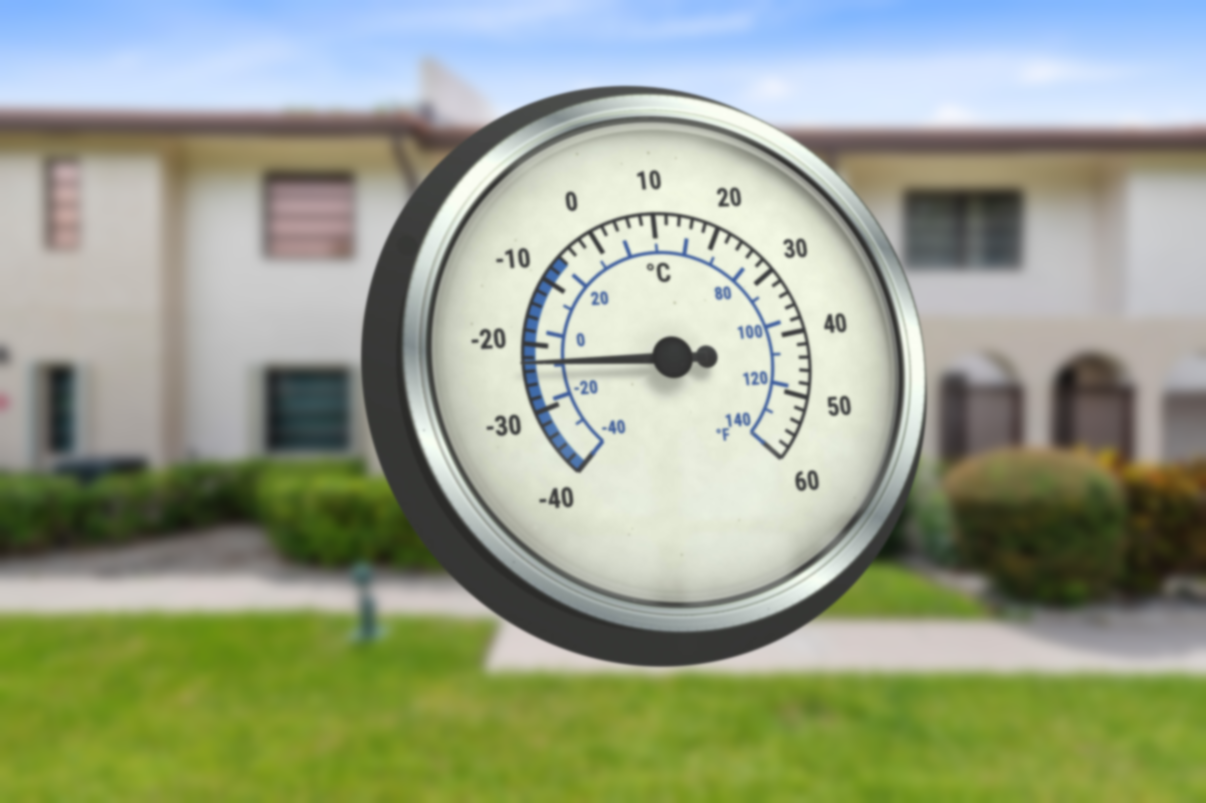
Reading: -23; °C
